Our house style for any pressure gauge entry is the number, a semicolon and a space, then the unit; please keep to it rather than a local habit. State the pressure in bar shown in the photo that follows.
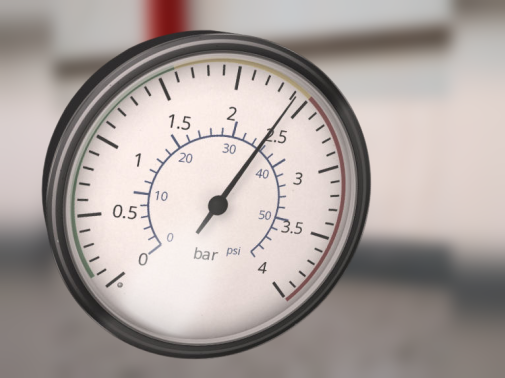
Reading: 2.4; bar
